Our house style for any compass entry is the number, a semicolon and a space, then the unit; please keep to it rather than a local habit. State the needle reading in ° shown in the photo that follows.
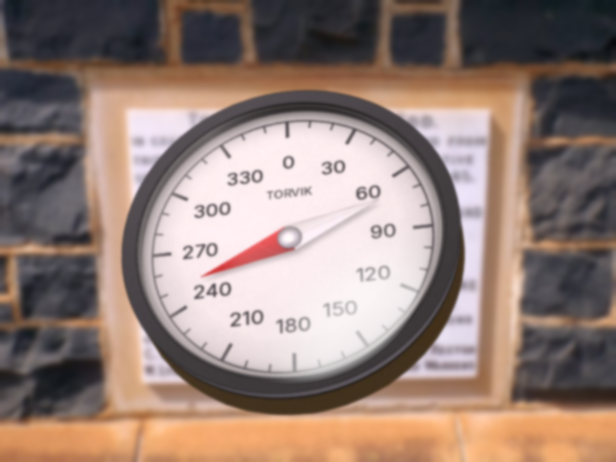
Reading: 250; °
